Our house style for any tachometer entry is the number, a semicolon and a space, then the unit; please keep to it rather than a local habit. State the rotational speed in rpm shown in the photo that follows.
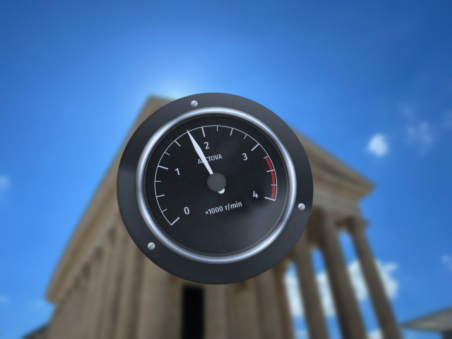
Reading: 1750; rpm
